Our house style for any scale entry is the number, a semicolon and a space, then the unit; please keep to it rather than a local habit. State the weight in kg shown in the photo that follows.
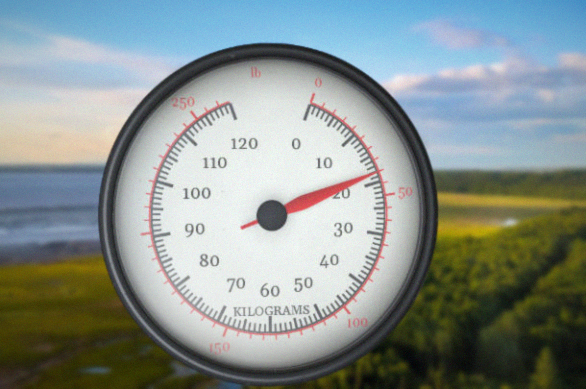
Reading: 18; kg
